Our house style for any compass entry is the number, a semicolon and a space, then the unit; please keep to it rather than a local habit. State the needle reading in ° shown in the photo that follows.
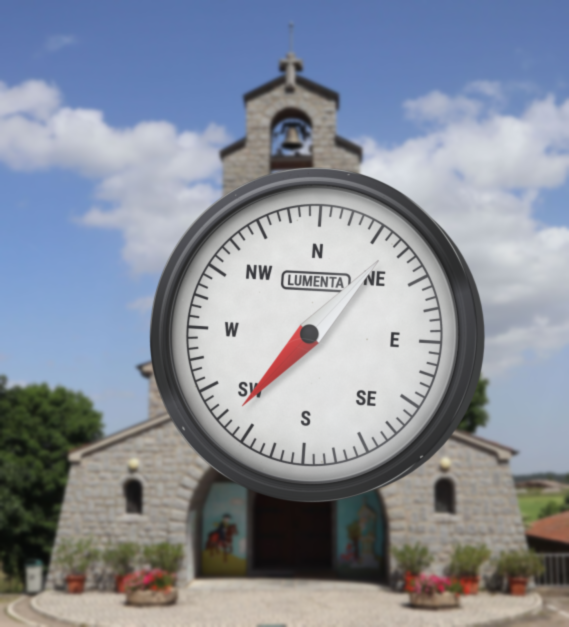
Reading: 220; °
